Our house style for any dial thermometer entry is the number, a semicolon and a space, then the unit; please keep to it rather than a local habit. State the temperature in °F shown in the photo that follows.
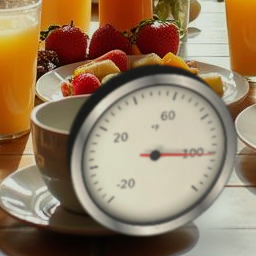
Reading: 100; °F
